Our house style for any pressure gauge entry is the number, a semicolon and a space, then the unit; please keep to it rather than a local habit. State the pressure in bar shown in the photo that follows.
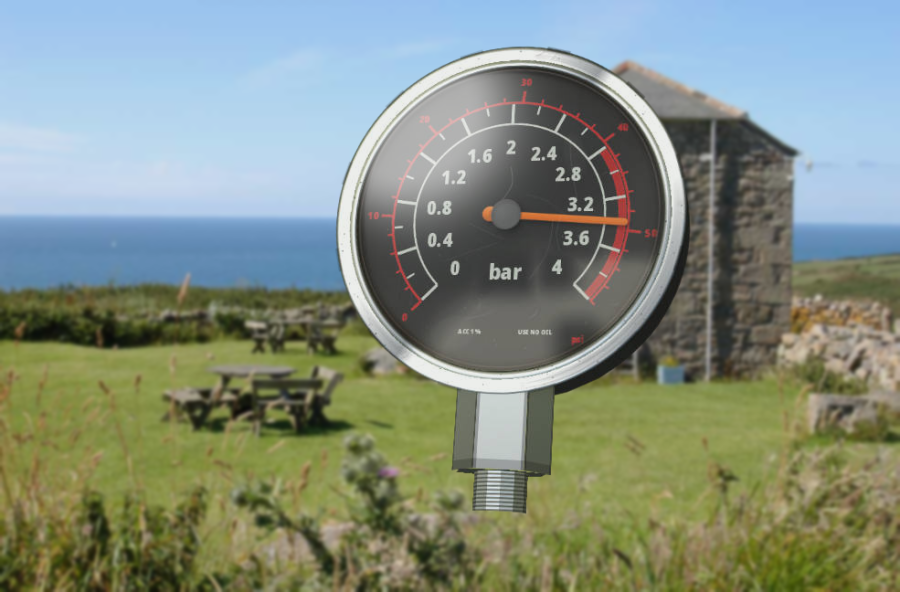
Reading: 3.4; bar
